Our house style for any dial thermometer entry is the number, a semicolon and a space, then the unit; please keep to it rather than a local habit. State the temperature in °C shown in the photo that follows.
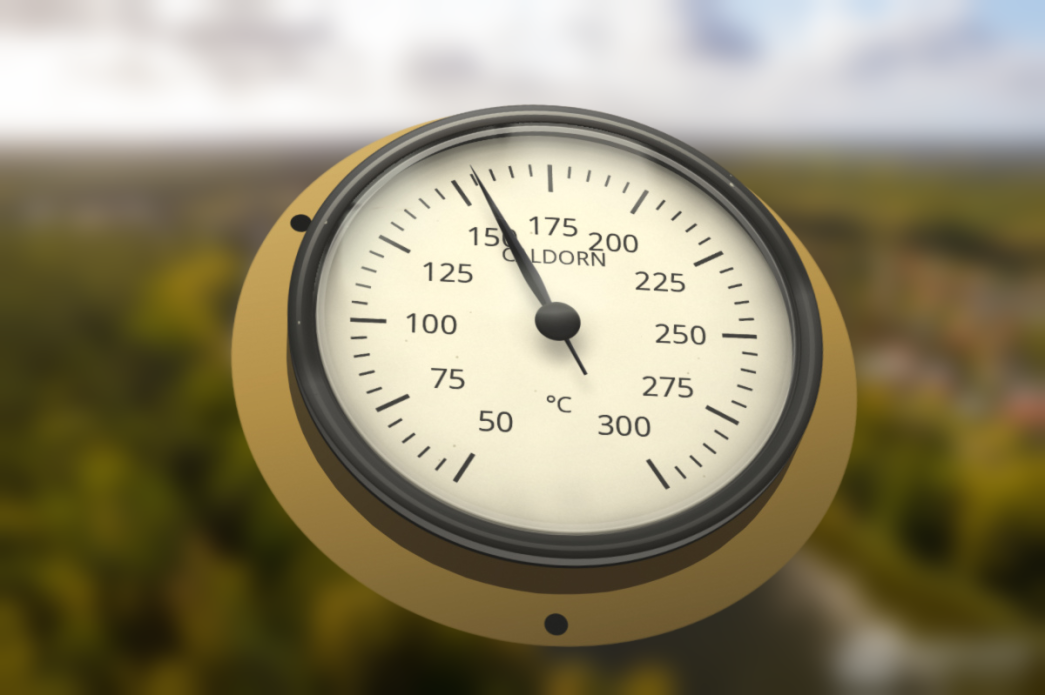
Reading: 155; °C
